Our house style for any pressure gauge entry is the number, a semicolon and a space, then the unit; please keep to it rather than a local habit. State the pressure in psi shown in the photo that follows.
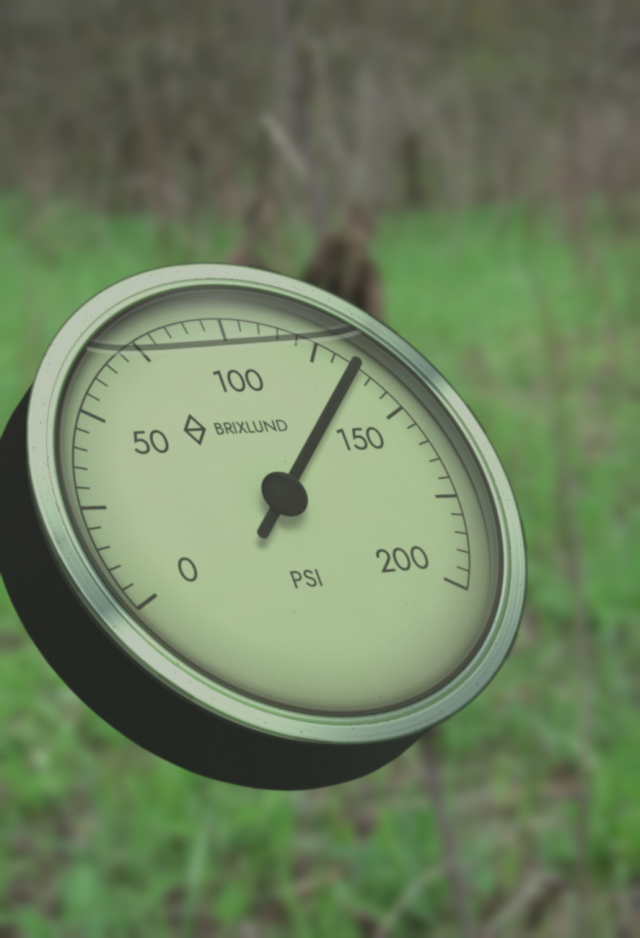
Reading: 135; psi
